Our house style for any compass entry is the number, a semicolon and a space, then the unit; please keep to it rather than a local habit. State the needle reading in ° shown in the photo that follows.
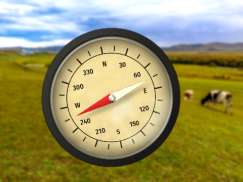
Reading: 255; °
